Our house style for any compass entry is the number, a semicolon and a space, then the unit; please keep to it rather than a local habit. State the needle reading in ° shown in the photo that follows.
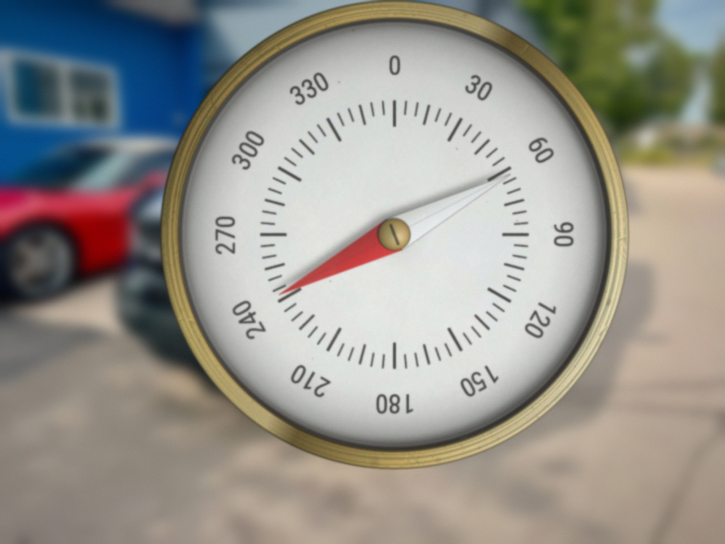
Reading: 242.5; °
